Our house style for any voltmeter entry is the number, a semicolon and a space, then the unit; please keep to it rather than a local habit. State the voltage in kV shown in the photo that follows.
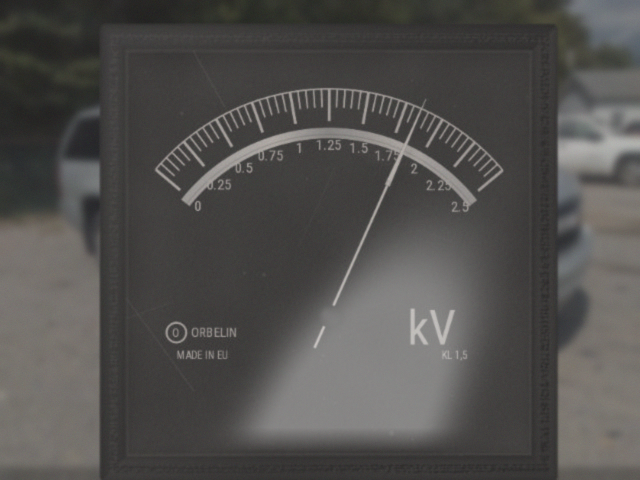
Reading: 1.85; kV
